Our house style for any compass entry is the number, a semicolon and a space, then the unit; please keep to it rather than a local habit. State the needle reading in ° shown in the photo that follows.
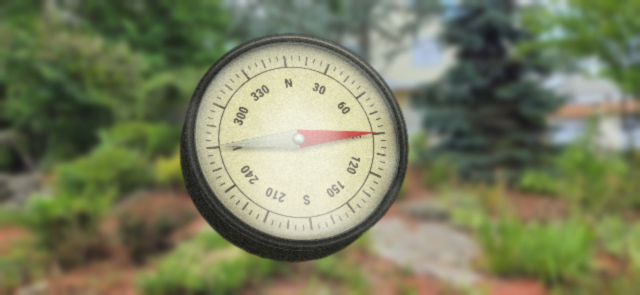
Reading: 90; °
